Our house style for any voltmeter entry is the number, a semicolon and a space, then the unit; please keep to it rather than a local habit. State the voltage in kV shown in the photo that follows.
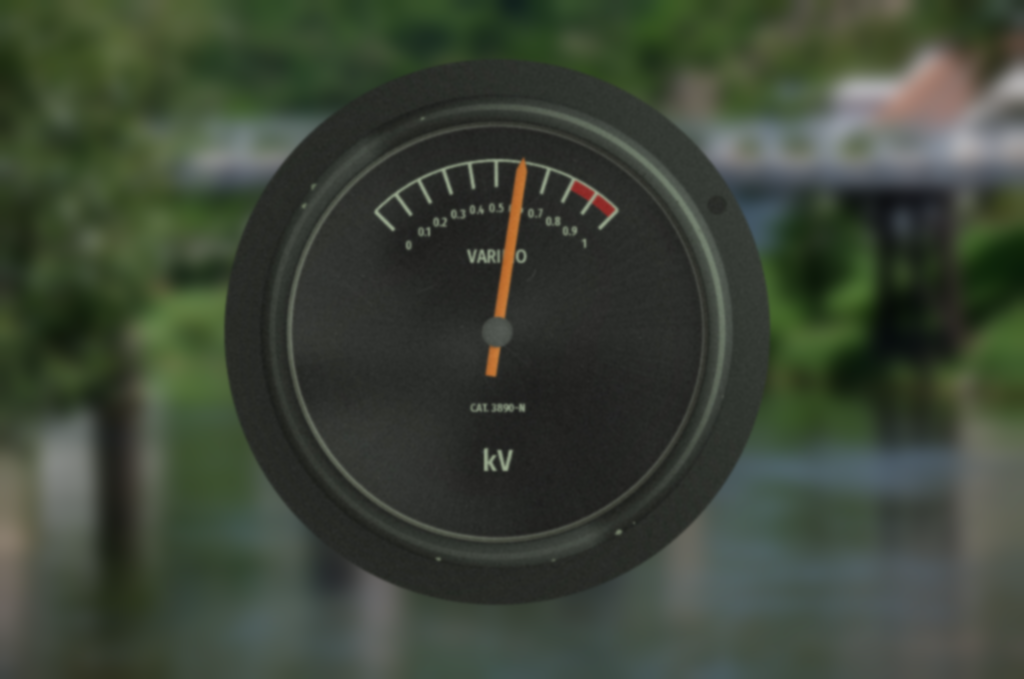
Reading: 0.6; kV
